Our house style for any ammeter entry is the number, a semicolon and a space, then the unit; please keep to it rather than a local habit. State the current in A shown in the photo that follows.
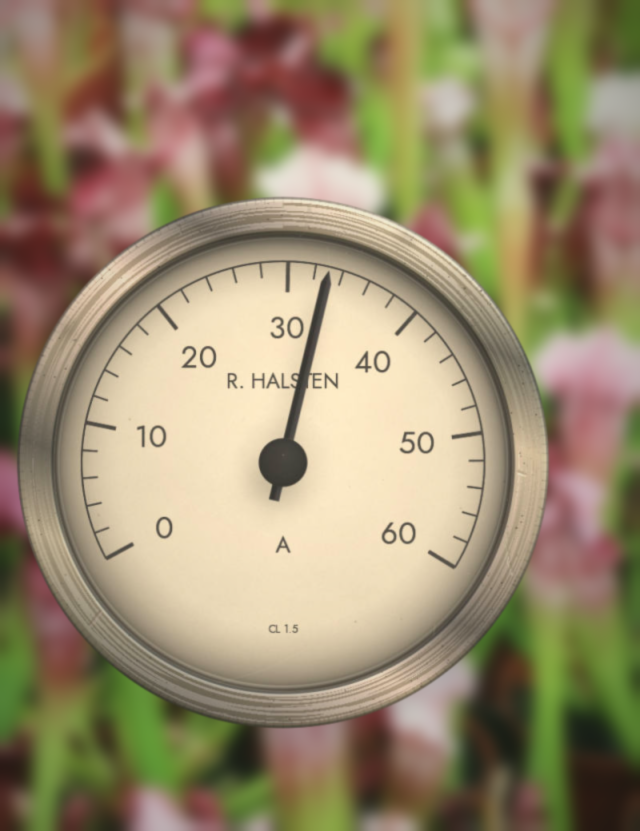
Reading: 33; A
